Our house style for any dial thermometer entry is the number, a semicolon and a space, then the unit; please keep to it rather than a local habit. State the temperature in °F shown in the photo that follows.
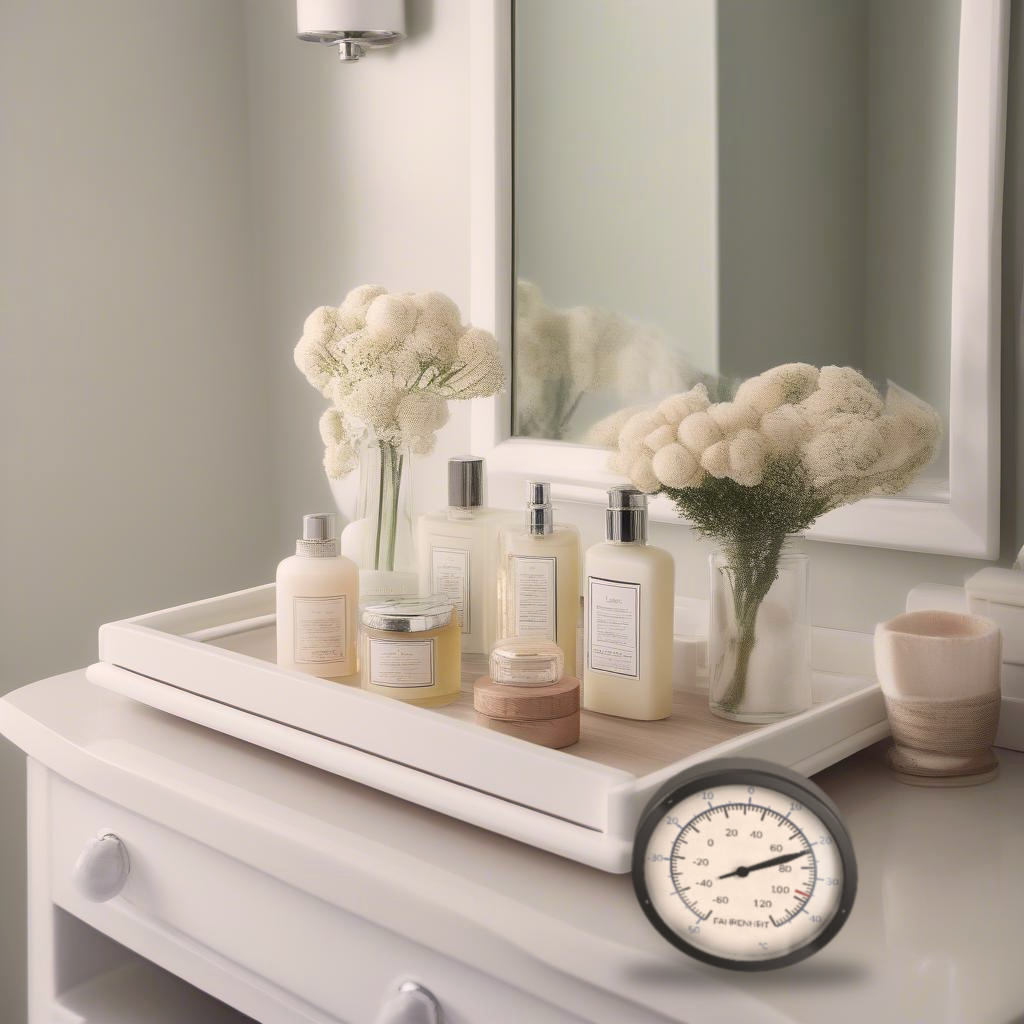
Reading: 70; °F
